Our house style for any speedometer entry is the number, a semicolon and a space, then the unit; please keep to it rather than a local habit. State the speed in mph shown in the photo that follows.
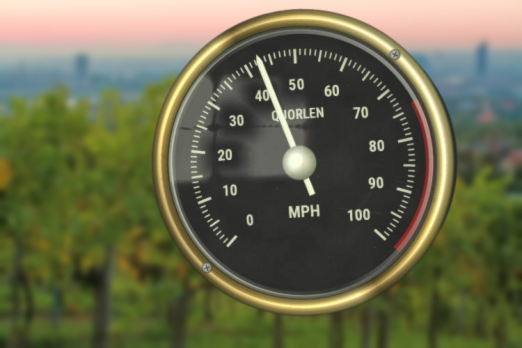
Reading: 43; mph
